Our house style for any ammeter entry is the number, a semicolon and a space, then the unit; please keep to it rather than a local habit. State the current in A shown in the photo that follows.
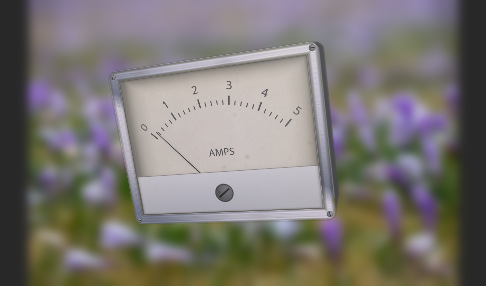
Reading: 0.2; A
